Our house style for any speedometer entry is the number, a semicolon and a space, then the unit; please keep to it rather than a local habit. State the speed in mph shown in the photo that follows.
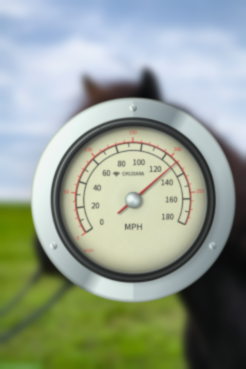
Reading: 130; mph
